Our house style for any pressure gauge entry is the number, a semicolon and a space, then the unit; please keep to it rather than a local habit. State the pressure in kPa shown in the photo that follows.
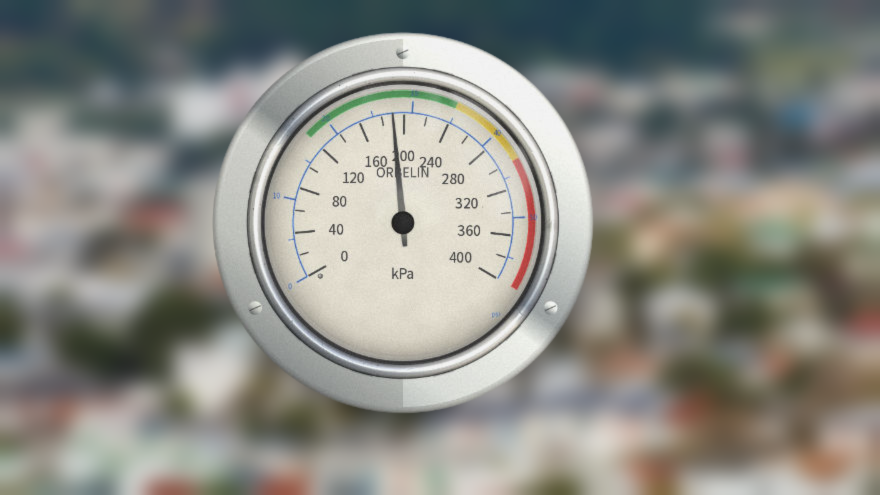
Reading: 190; kPa
